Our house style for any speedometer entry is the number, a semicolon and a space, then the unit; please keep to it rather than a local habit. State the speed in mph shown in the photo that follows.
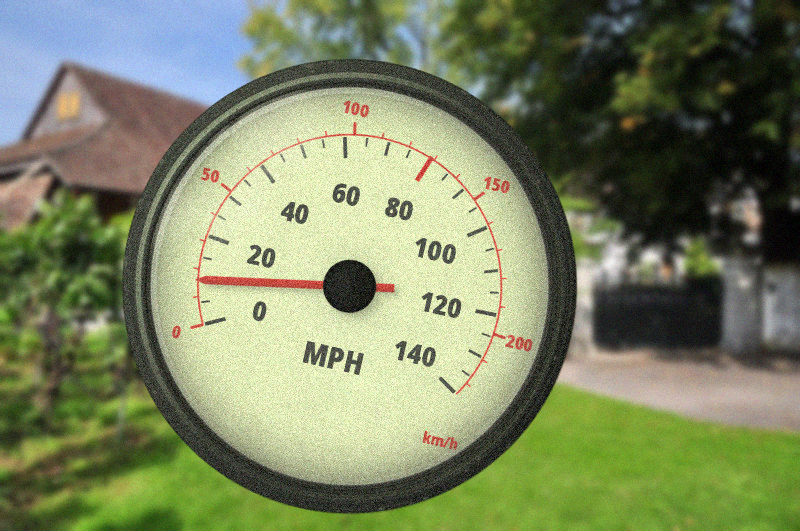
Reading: 10; mph
